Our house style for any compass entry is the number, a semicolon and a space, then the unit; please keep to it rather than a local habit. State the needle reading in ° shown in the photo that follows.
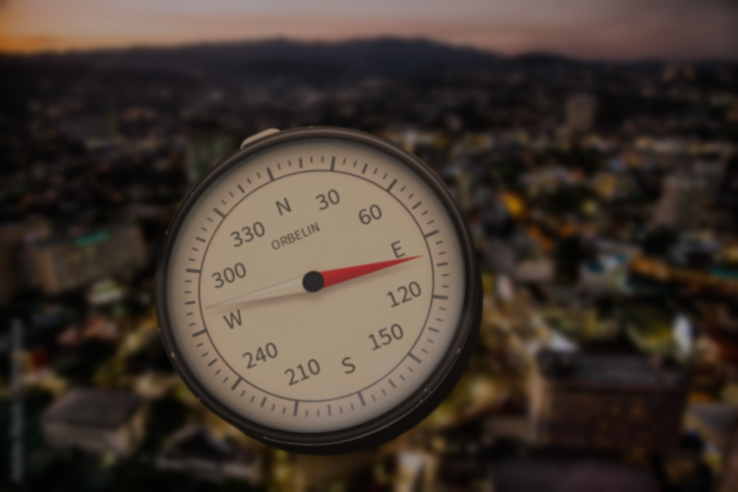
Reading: 100; °
